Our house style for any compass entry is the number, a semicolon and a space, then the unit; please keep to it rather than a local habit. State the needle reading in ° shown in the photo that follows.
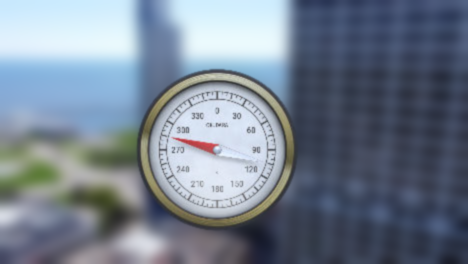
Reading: 285; °
